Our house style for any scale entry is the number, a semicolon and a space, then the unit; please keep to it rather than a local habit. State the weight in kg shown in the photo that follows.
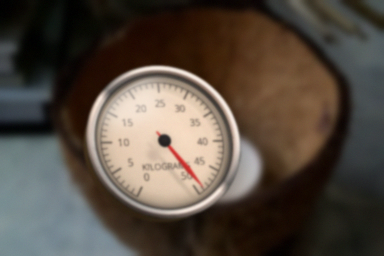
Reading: 49; kg
